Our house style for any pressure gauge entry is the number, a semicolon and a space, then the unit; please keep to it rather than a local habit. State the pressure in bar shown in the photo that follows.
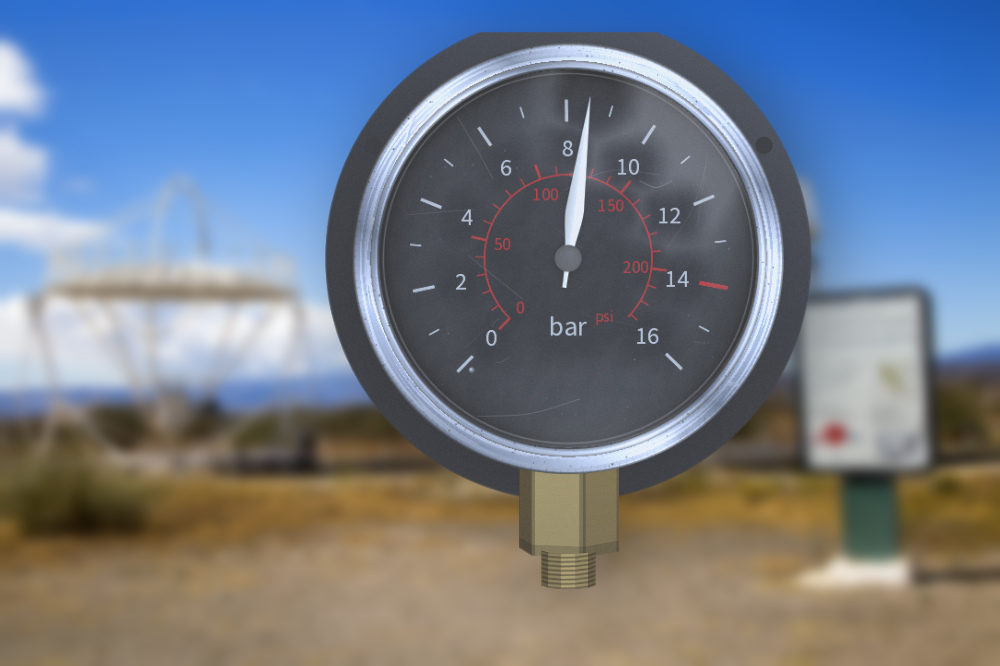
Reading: 8.5; bar
